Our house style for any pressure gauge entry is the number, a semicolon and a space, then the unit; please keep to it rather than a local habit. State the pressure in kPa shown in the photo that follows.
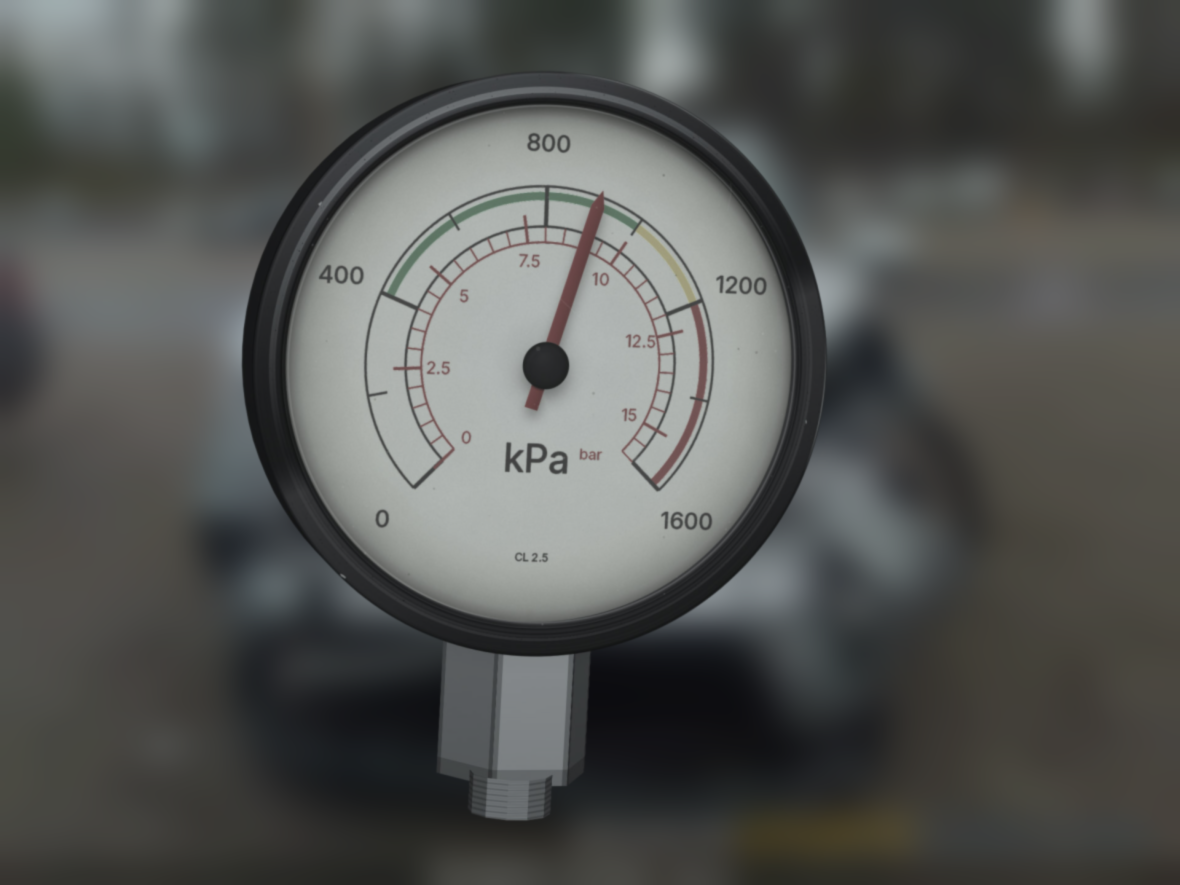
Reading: 900; kPa
